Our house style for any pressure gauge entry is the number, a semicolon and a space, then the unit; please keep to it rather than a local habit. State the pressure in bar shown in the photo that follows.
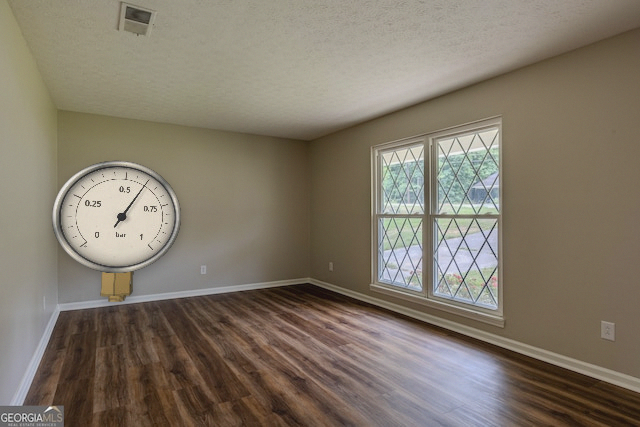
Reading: 0.6; bar
